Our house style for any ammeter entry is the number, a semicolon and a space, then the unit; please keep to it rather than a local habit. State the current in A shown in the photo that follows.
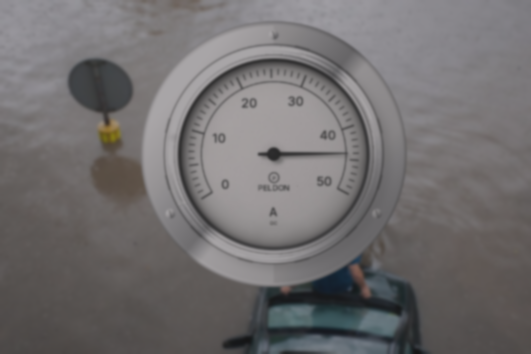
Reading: 44; A
